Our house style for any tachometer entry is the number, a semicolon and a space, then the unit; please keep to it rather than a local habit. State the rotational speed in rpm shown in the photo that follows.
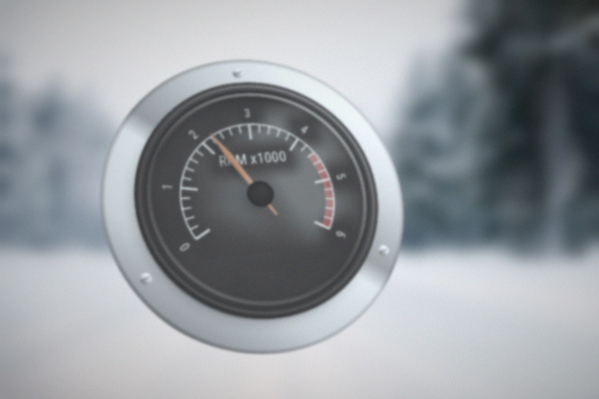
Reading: 2200; rpm
